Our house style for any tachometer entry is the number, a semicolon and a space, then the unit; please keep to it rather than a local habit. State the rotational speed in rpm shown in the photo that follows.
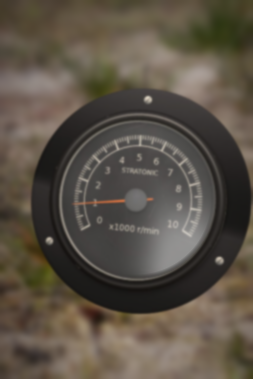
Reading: 1000; rpm
